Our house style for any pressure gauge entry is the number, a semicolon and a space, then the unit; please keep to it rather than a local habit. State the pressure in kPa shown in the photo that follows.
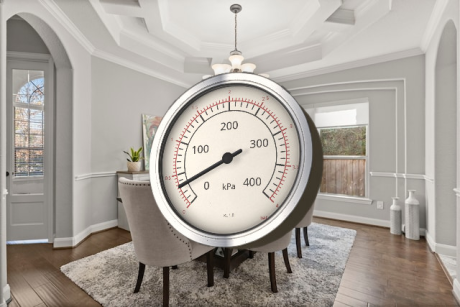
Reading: 30; kPa
